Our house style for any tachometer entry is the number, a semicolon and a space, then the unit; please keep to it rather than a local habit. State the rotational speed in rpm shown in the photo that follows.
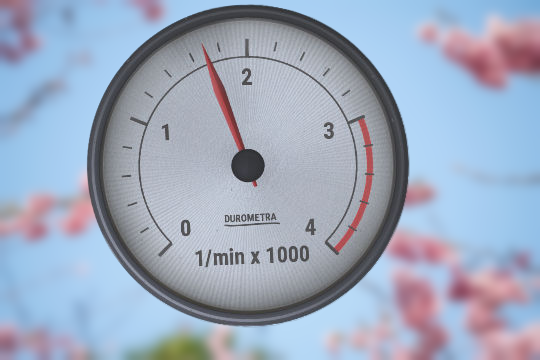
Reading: 1700; rpm
